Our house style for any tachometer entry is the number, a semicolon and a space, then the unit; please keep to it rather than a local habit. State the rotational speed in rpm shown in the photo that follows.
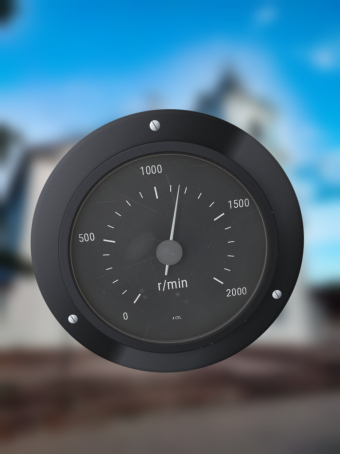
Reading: 1150; rpm
